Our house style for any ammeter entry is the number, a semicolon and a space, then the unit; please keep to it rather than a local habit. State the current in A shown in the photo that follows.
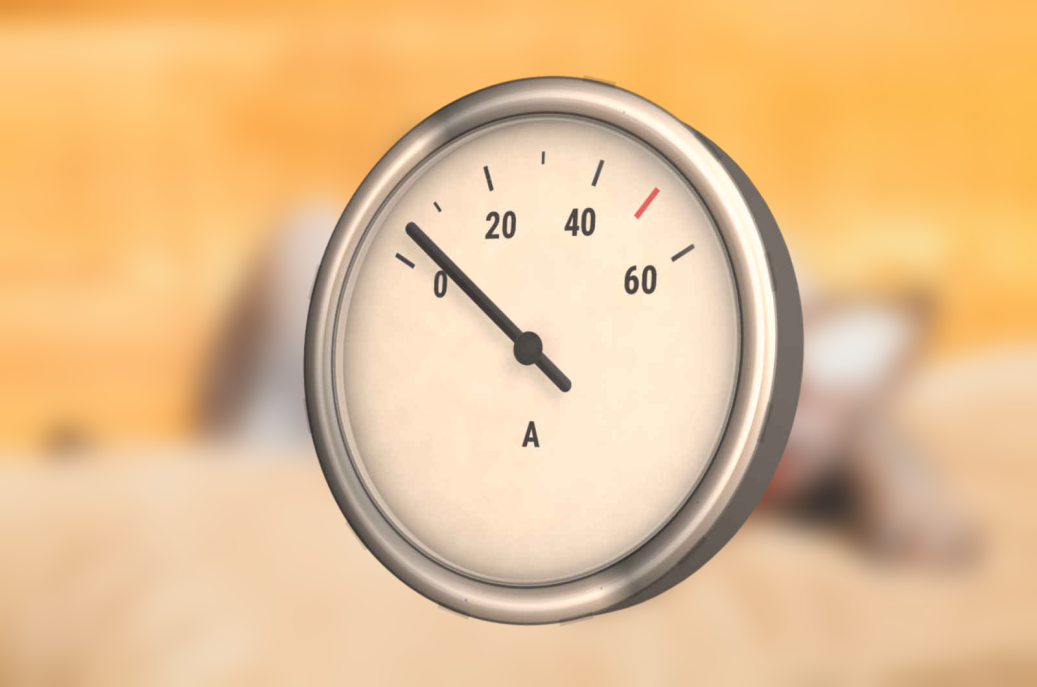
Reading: 5; A
